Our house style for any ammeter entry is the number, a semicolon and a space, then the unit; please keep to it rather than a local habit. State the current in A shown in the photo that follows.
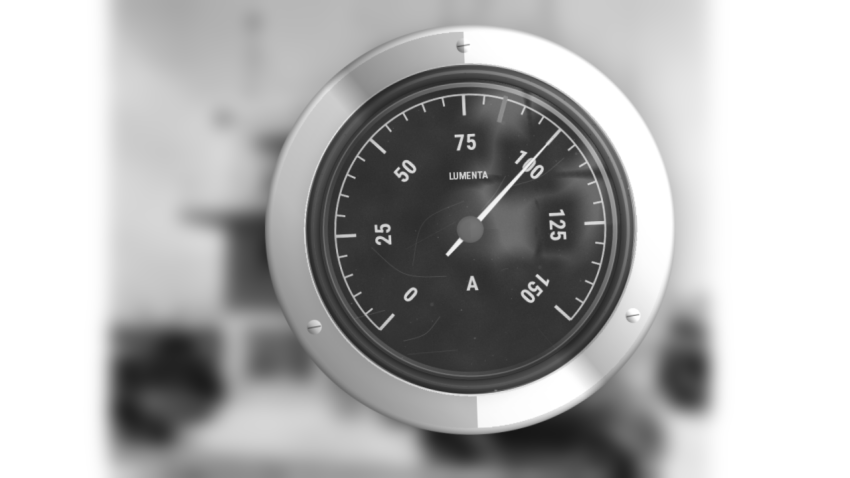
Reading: 100; A
